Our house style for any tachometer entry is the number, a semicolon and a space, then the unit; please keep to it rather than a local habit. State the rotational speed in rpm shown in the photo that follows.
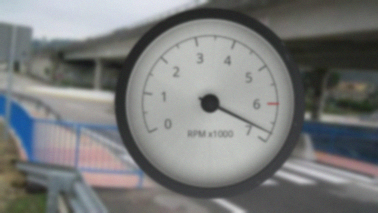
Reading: 6750; rpm
